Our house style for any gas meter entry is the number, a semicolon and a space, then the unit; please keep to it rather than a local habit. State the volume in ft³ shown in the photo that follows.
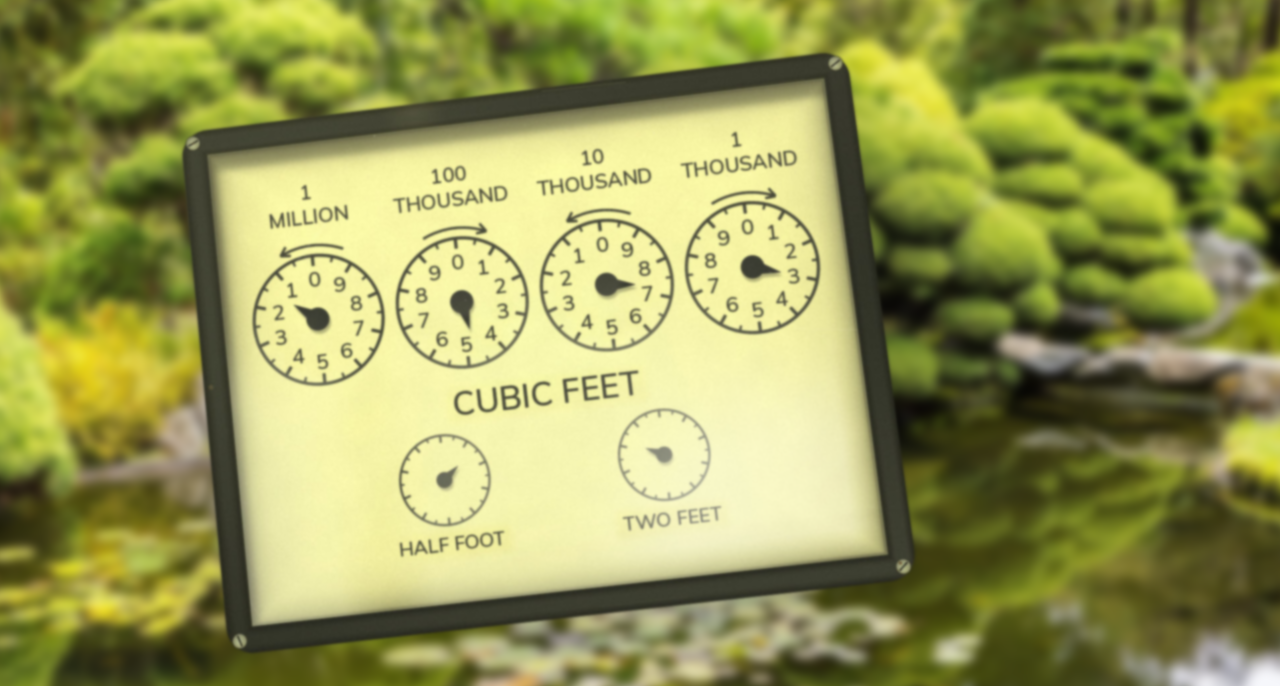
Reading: 147300; ft³
